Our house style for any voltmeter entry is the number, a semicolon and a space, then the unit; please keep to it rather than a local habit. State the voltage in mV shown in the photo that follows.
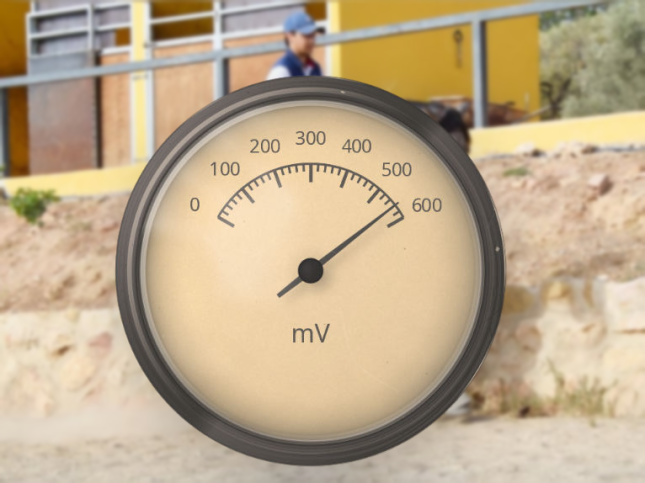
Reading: 560; mV
